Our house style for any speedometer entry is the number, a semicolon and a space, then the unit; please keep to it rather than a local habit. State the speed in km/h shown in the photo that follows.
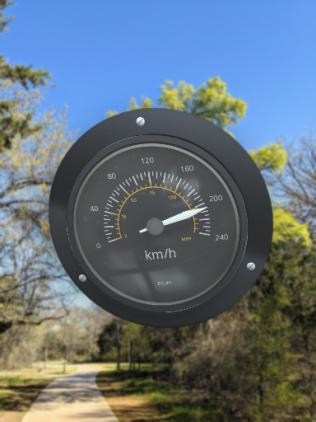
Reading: 205; km/h
